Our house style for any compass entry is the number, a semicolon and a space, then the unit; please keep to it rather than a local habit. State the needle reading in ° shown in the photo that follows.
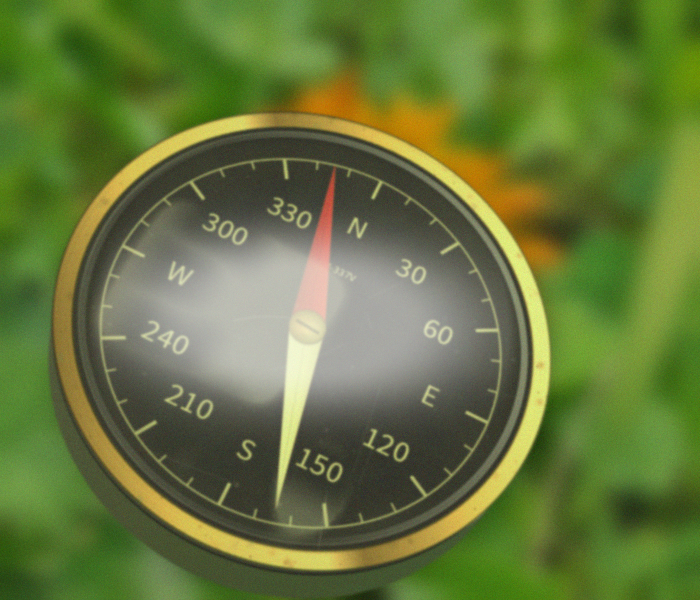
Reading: 345; °
